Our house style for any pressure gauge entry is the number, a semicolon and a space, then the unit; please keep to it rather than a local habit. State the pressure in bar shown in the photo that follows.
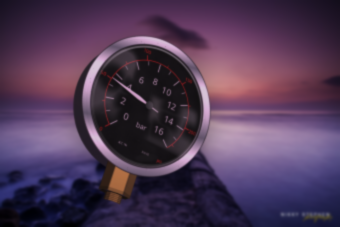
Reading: 3.5; bar
